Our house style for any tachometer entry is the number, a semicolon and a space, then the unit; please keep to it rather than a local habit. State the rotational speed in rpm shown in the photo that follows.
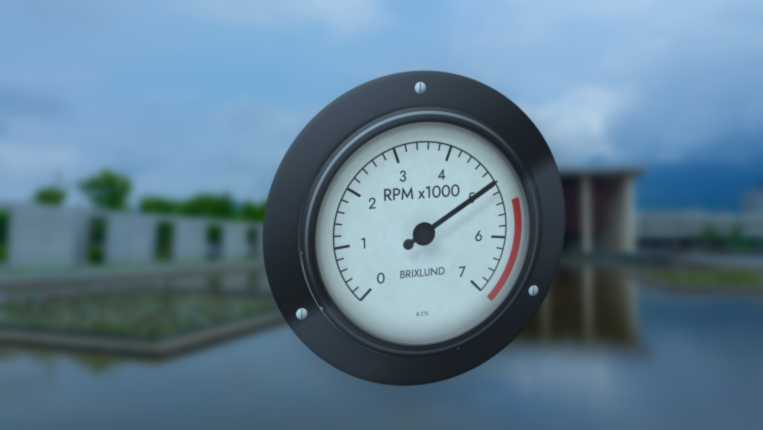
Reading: 5000; rpm
